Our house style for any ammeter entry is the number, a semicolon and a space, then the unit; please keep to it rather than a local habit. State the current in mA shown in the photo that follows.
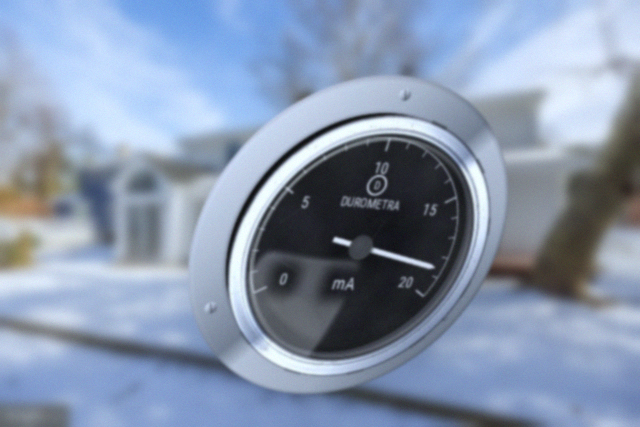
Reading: 18.5; mA
